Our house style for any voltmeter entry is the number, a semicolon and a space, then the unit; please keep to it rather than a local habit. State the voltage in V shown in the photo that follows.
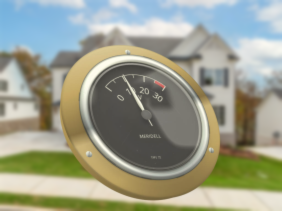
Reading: 10; V
